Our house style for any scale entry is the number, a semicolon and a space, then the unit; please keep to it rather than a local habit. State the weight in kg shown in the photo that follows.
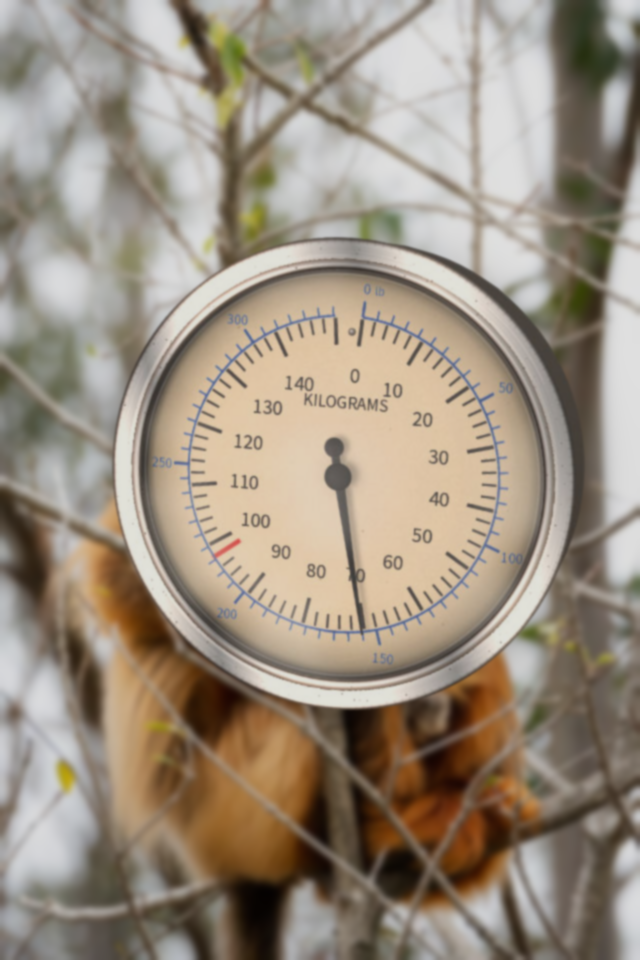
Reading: 70; kg
